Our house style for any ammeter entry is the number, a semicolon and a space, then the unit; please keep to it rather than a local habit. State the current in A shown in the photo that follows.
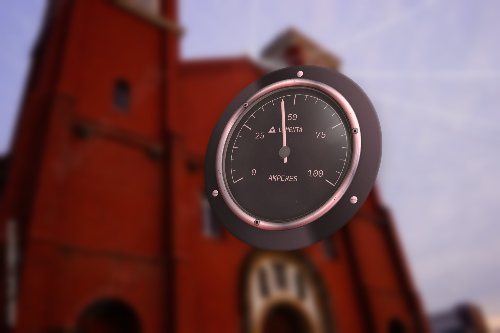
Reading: 45; A
